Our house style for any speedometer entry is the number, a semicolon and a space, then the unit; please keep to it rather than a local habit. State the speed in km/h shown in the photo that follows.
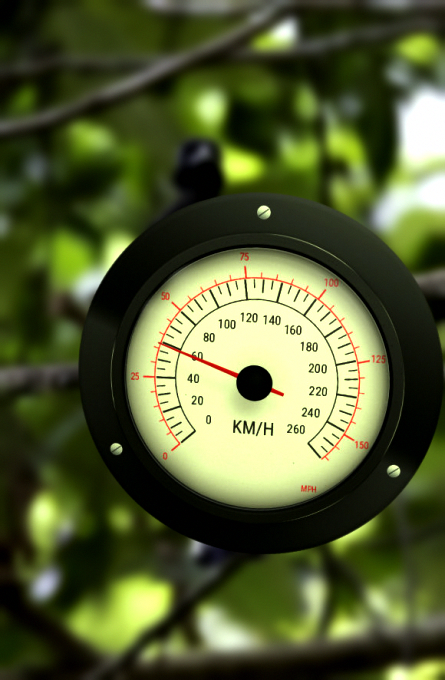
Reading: 60; km/h
